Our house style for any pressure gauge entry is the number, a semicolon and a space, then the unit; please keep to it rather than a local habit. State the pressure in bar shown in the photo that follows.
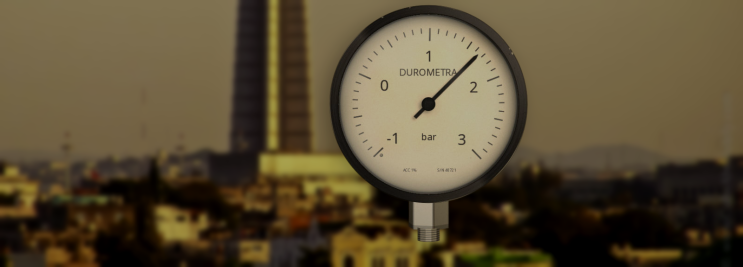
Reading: 1.65; bar
